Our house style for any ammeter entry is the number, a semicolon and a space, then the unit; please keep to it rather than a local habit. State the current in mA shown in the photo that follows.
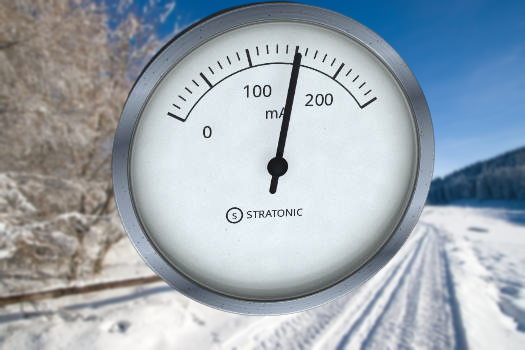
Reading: 150; mA
